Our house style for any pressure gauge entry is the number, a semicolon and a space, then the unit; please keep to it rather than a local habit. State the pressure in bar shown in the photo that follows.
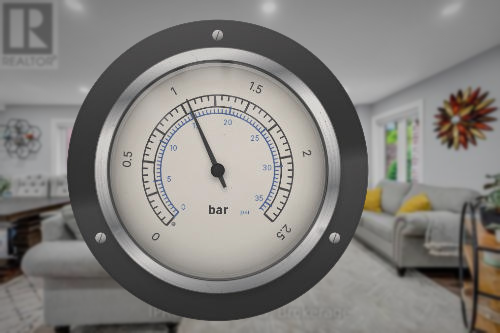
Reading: 1.05; bar
